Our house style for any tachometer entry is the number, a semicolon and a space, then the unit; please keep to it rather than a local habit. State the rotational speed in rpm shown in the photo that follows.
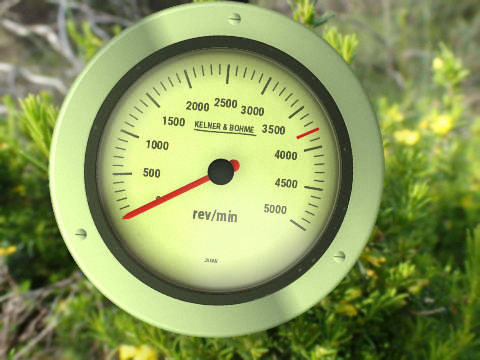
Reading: 0; rpm
